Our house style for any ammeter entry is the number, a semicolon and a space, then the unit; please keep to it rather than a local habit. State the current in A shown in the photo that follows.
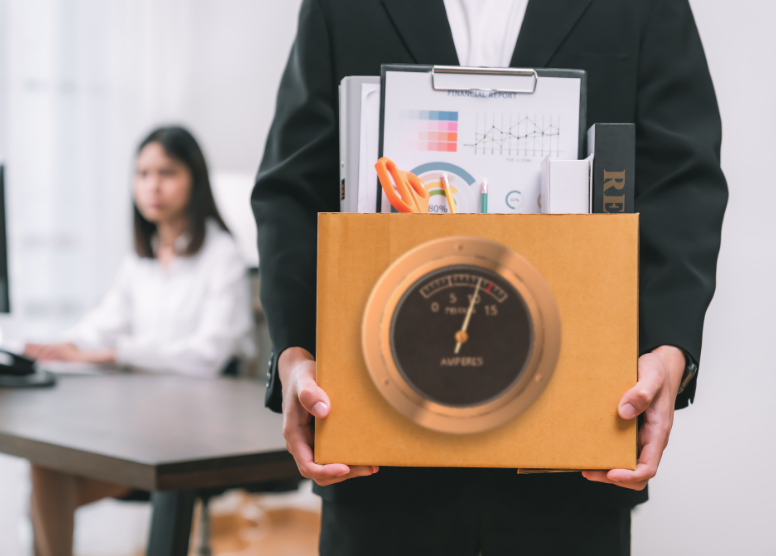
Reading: 10; A
